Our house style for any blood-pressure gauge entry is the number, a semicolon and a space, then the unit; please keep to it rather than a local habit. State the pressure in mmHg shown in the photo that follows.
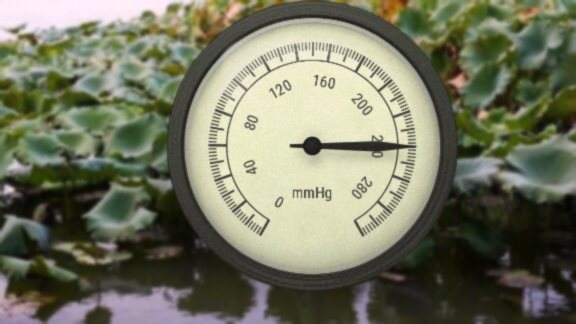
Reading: 240; mmHg
